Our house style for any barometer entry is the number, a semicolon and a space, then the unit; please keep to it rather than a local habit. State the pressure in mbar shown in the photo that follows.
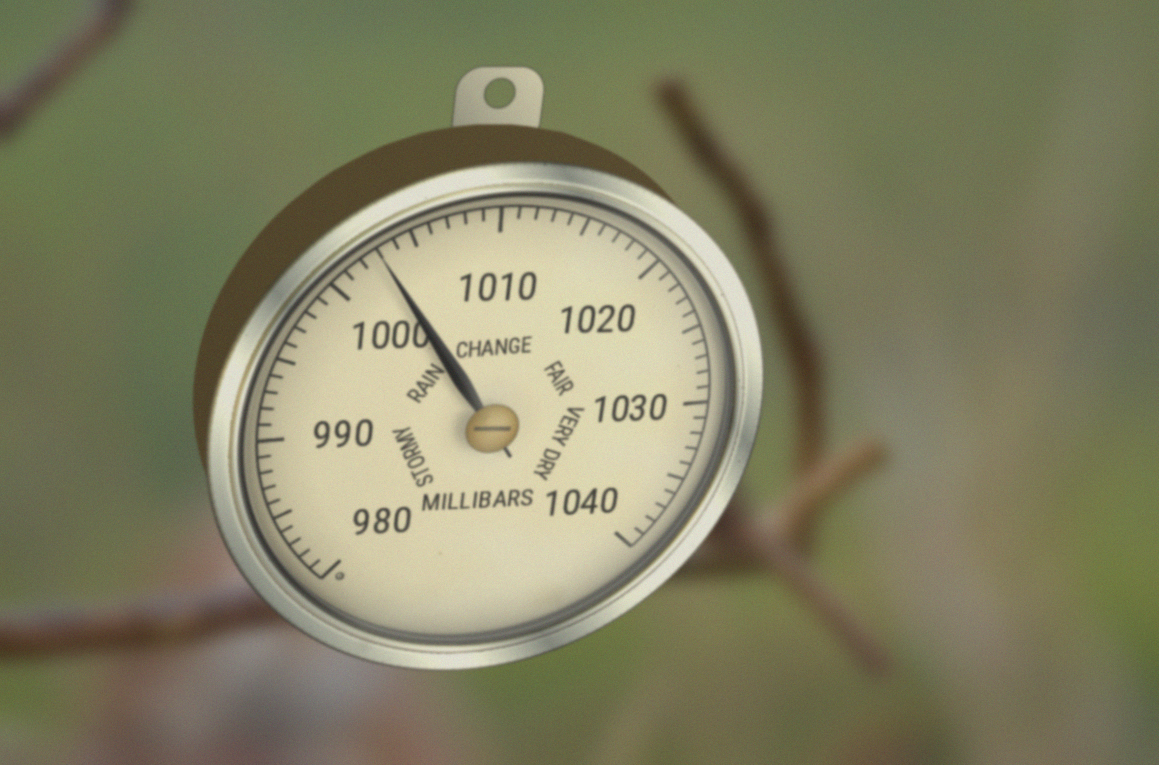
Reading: 1003; mbar
